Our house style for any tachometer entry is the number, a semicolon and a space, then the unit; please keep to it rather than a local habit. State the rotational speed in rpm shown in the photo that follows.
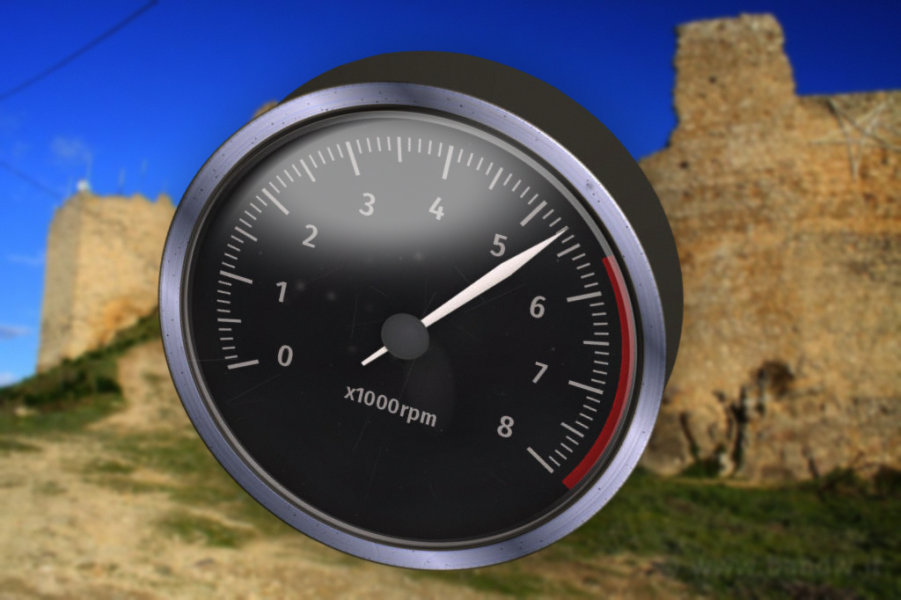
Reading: 5300; rpm
